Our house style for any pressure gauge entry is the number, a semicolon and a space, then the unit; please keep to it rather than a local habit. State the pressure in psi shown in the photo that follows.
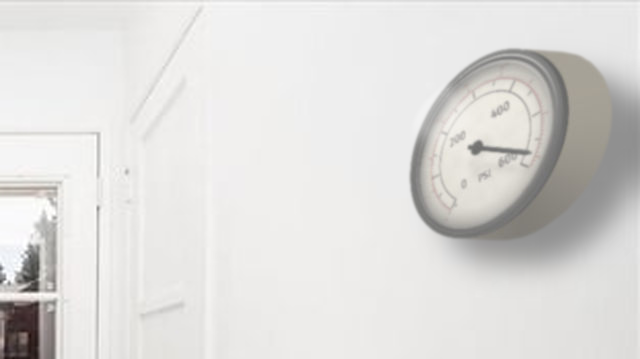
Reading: 575; psi
